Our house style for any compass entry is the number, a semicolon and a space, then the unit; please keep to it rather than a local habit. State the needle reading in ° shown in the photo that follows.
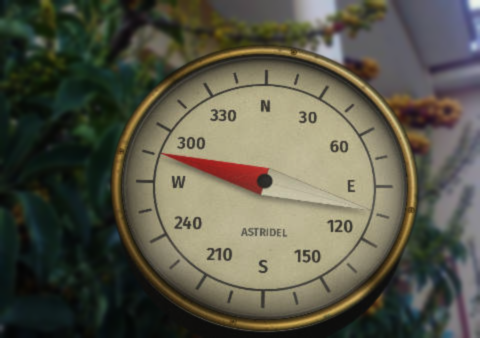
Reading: 285; °
